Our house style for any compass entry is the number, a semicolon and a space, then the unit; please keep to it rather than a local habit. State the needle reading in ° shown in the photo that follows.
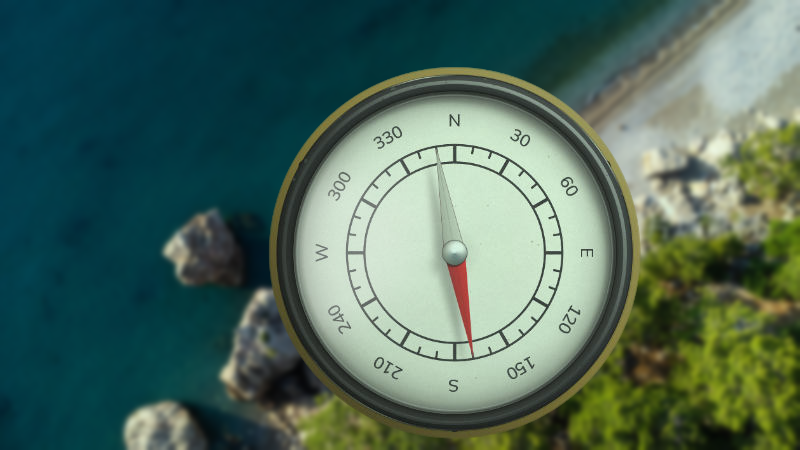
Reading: 170; °
